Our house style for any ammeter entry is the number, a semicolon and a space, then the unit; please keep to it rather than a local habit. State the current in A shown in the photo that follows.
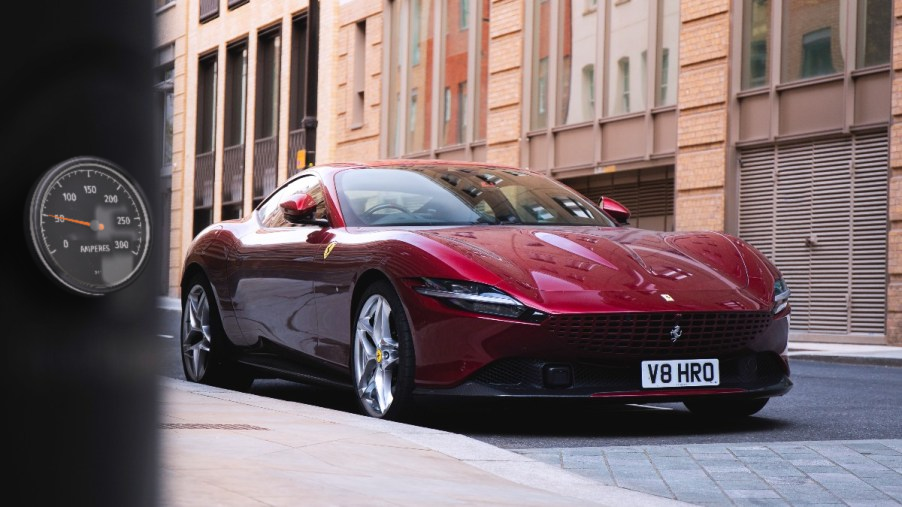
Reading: 50; A
